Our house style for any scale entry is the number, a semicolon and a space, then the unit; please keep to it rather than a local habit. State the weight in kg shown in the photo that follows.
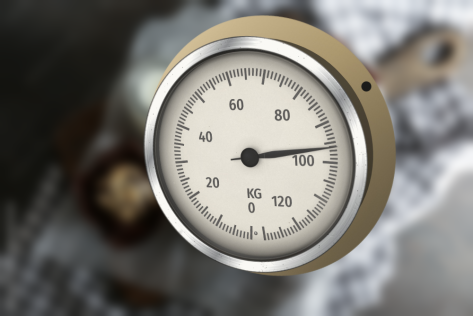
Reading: 96; kg
